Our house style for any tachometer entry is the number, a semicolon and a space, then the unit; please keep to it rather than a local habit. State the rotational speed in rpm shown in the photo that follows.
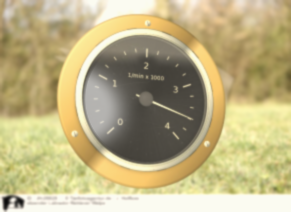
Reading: 3600; rpm
